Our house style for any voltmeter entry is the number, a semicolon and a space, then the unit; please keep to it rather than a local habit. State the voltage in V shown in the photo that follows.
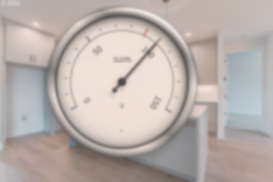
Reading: 100; V
